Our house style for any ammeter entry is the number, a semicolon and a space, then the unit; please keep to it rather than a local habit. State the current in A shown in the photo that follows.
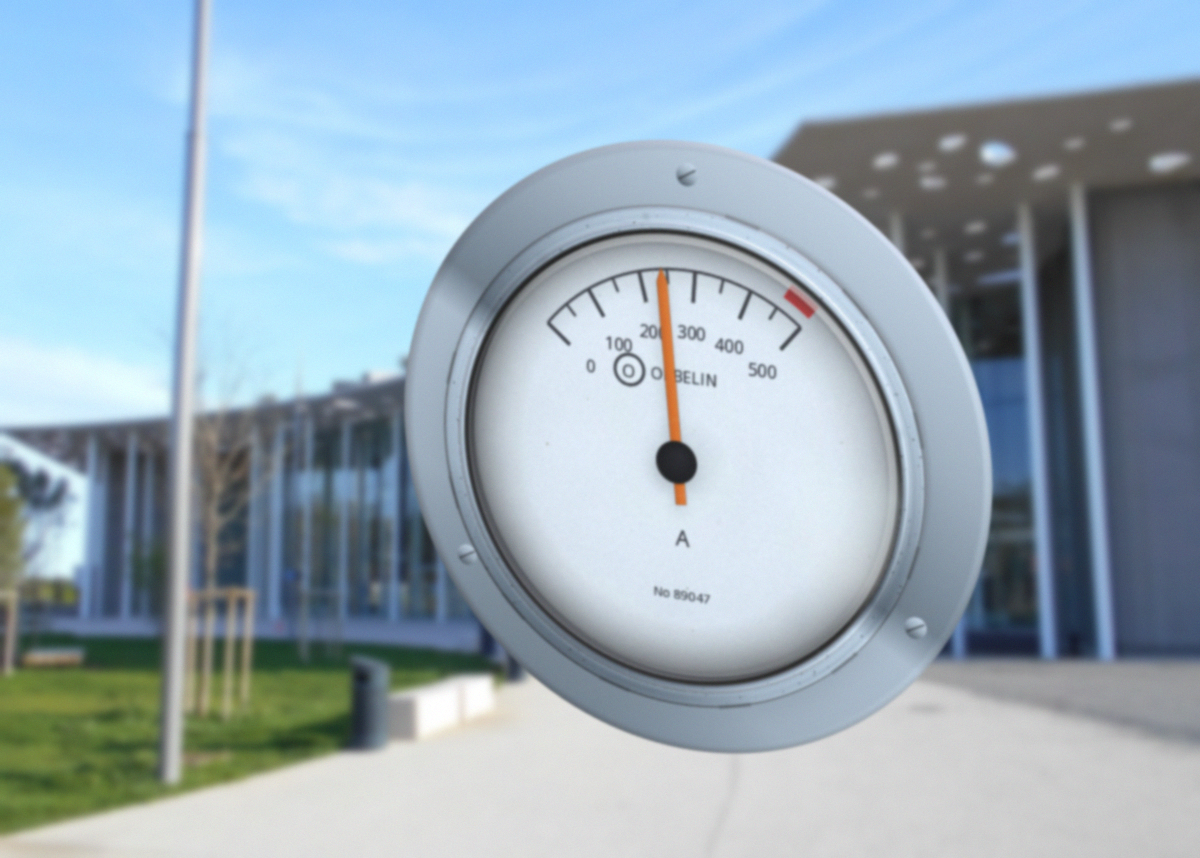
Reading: 250; A
